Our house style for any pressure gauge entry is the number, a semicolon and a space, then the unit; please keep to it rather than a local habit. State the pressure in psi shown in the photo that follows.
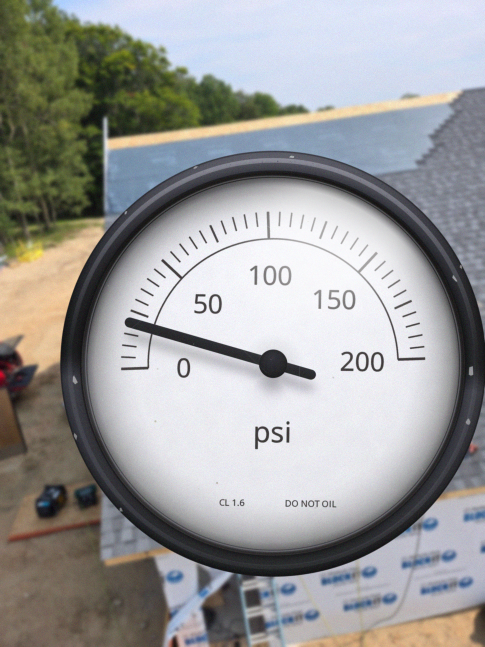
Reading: 20; psi
